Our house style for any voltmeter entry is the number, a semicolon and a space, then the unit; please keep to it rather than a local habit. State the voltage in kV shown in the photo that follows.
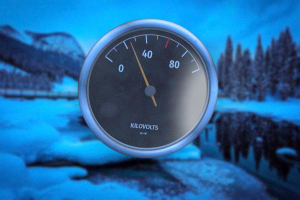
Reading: 25; kV
